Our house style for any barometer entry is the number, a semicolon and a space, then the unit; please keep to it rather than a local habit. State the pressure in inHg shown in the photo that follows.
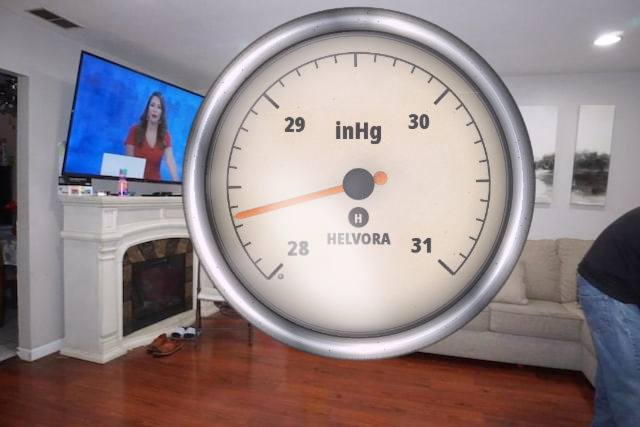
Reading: 28.35; inHg
